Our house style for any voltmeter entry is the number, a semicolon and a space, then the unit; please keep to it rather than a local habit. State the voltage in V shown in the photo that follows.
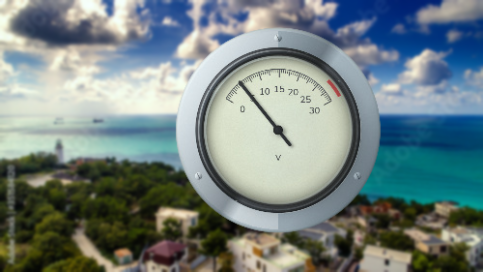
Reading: 5; V
